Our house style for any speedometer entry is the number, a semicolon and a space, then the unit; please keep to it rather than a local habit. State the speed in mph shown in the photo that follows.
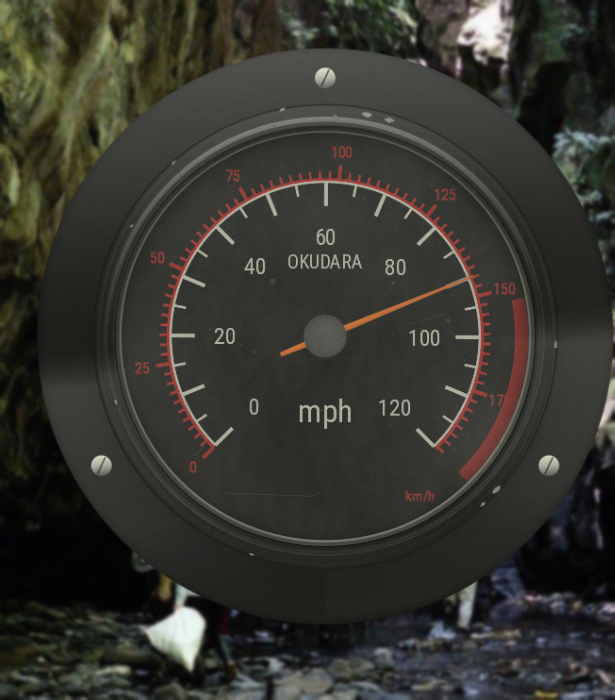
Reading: 90; mph
